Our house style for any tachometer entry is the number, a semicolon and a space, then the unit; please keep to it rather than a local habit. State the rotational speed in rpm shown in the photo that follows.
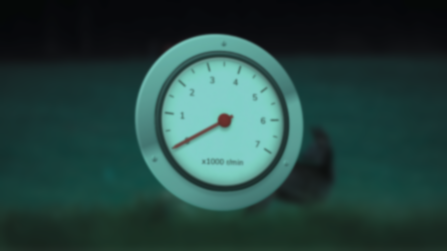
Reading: 0; rpm
